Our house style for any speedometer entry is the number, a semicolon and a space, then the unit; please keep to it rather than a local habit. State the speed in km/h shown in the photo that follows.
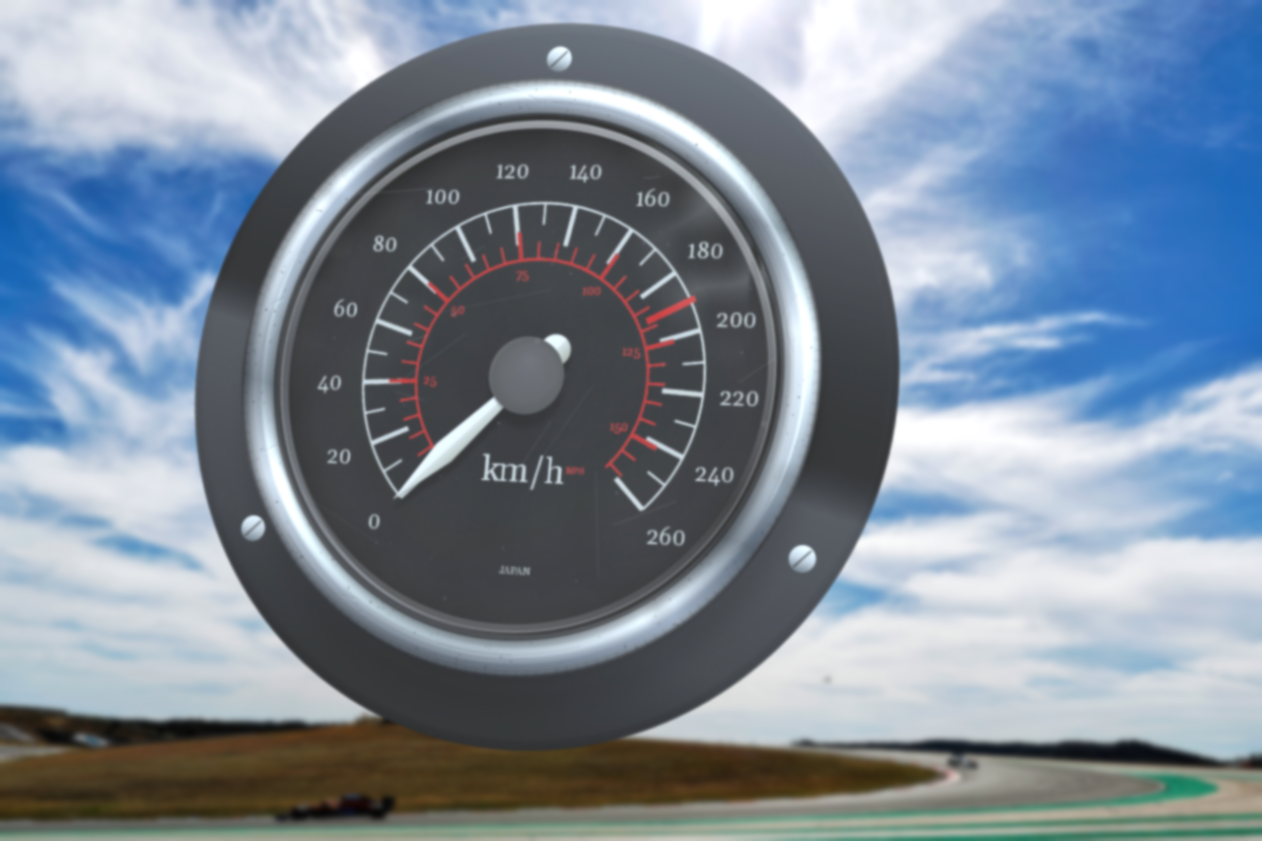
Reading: 0; km/h
